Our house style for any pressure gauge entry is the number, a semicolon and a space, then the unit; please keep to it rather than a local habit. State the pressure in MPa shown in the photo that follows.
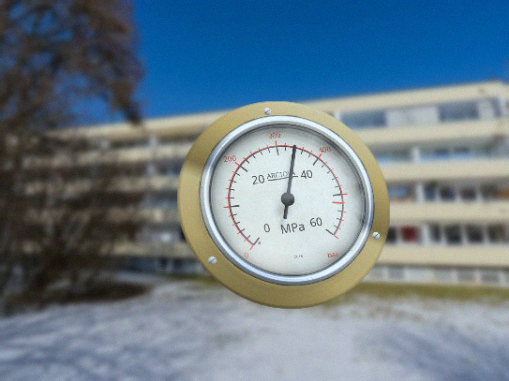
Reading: 34; MPa
